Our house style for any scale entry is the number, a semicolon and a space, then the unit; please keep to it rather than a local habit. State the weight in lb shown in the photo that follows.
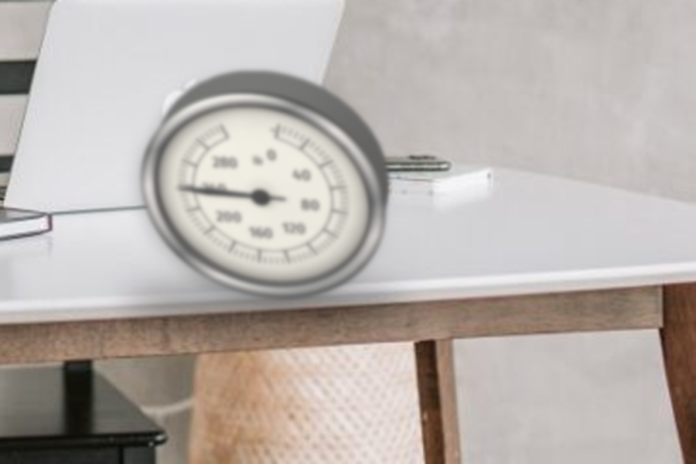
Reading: 240; lb
